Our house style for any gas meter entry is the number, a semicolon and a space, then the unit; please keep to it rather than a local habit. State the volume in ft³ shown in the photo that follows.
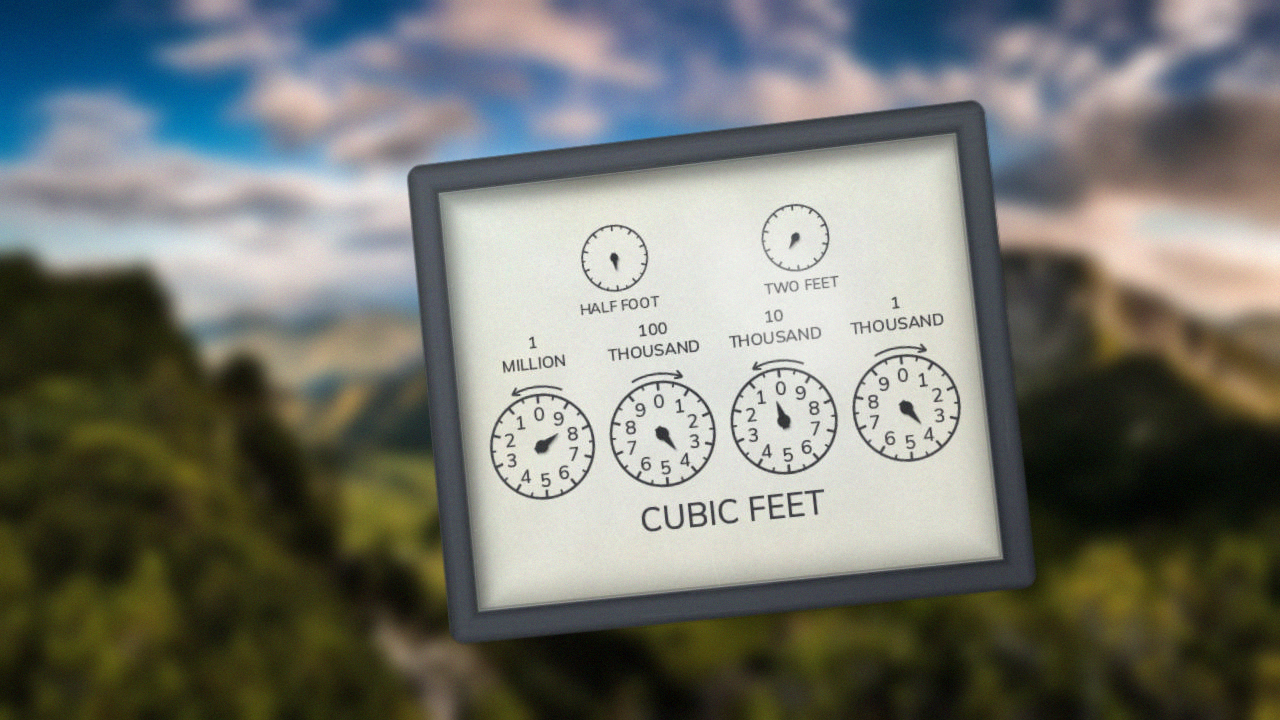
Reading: 840400; ft³
